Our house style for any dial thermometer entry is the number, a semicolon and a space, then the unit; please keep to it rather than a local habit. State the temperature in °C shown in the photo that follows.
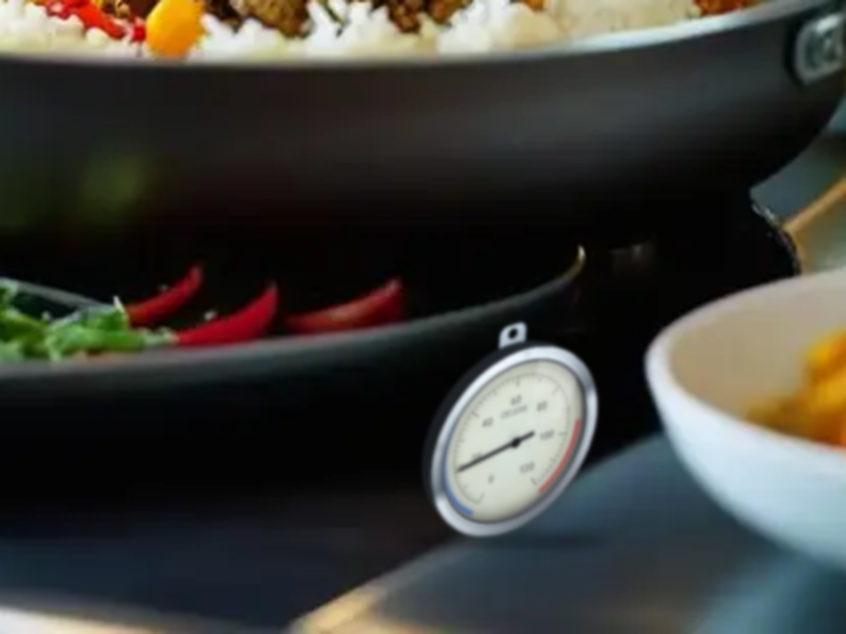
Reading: 20; °C
